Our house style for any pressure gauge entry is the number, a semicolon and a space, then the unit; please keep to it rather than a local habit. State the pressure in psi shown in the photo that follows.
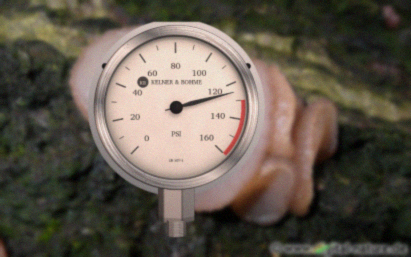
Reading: 125; psi
